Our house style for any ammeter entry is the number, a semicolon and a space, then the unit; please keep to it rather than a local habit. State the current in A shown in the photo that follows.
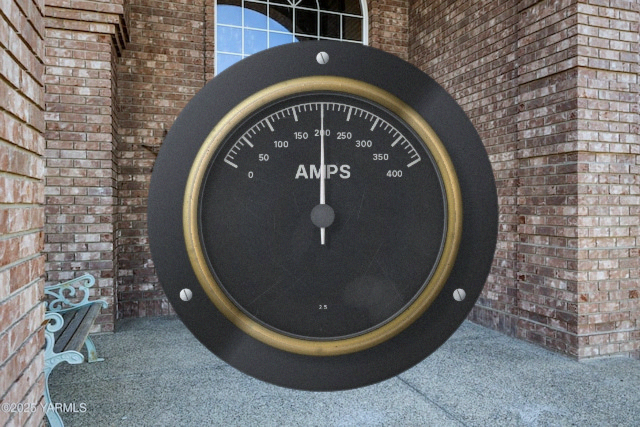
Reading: 200; A
